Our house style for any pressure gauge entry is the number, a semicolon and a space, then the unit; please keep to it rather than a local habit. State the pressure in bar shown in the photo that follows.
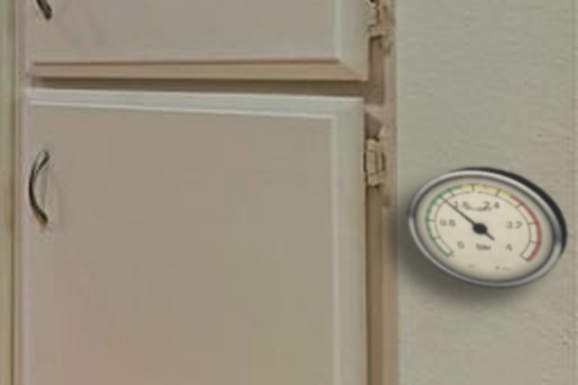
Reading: 1.4; bar
